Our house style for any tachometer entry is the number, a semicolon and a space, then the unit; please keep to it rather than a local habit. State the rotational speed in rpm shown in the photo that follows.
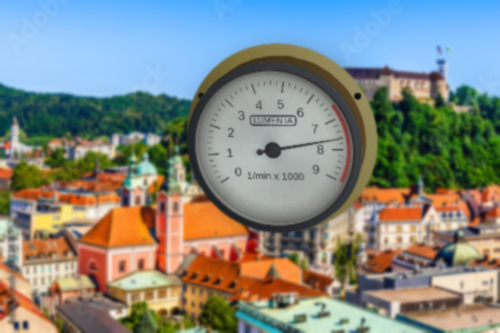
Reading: 7600; rpm
